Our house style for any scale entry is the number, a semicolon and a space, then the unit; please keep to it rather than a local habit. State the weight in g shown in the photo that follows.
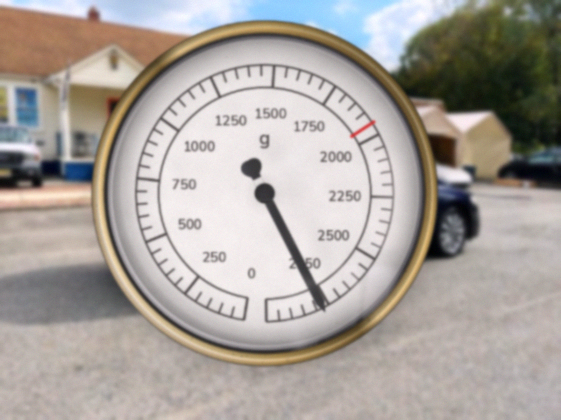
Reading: 2775; g
